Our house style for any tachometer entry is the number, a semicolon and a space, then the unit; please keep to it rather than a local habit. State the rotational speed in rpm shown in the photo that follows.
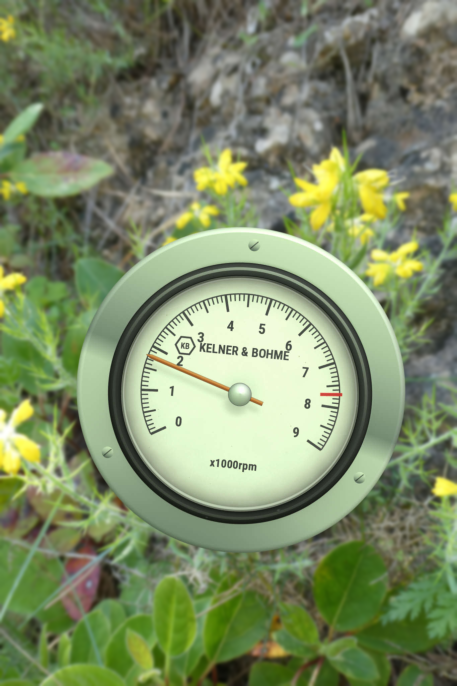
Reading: 1800; rpm
